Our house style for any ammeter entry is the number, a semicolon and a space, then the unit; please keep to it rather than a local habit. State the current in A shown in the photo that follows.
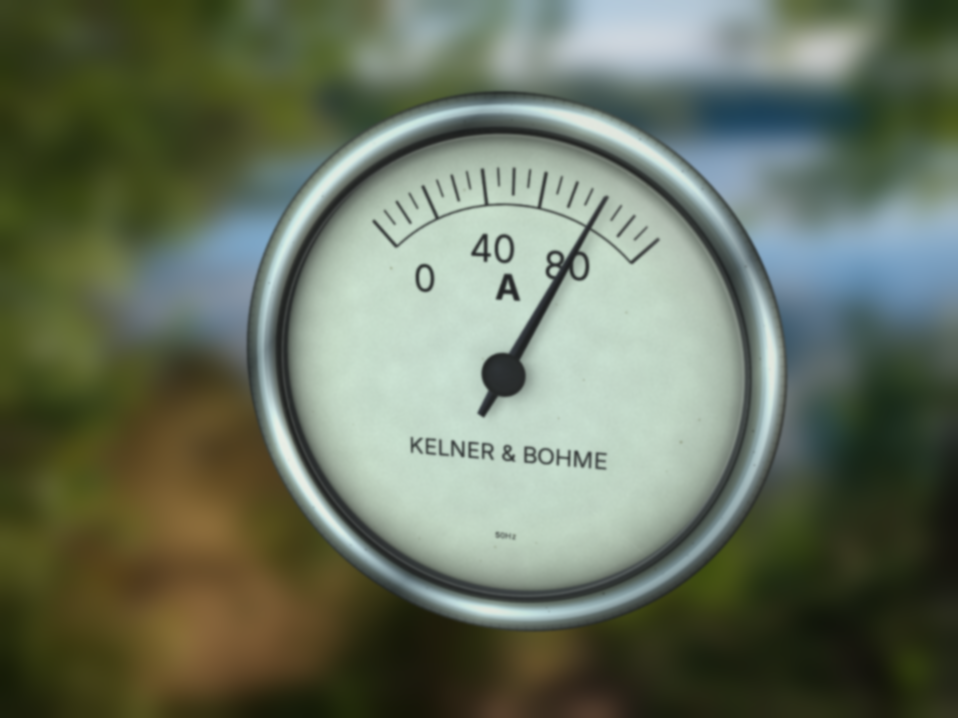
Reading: 80; A
